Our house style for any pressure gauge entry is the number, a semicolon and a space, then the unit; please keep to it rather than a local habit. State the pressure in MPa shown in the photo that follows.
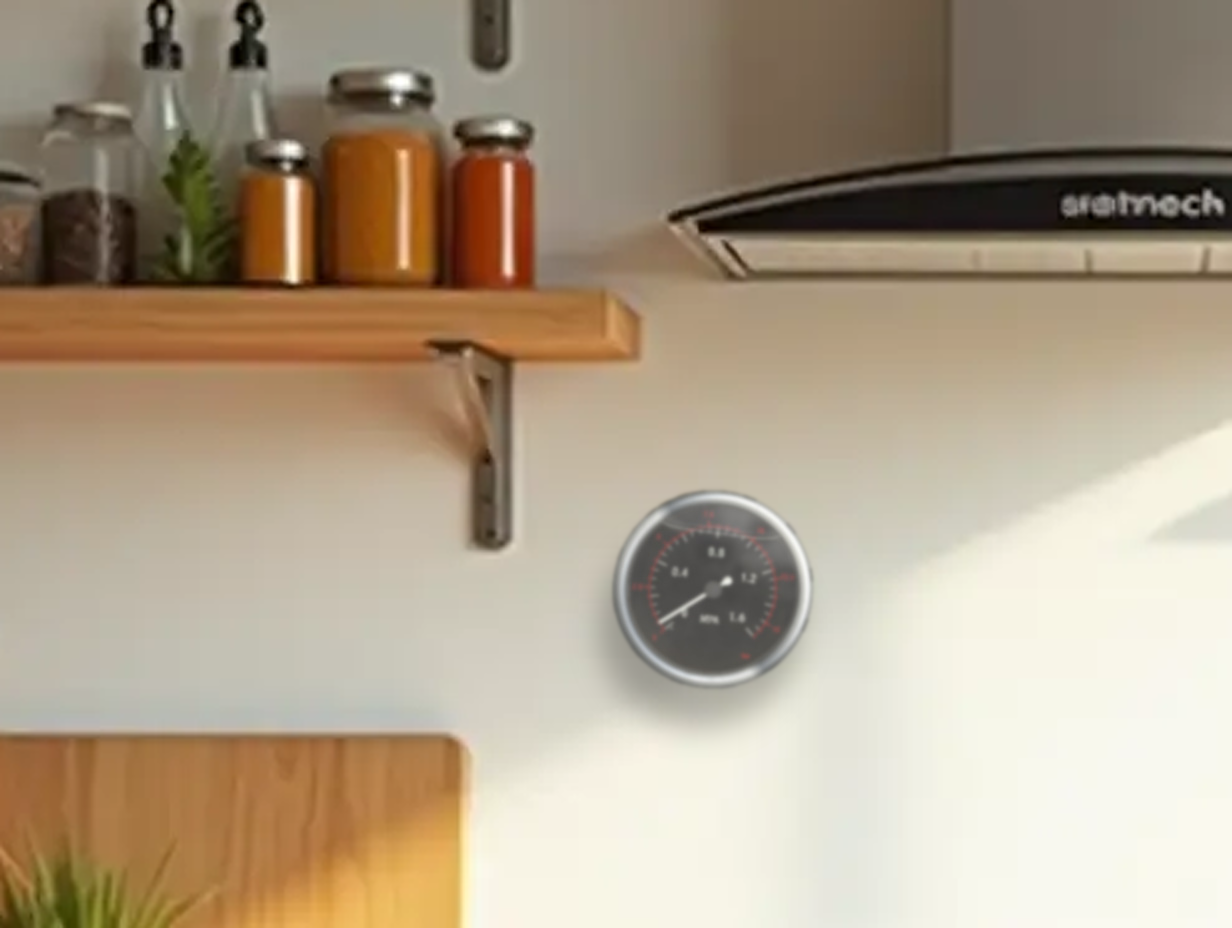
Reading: 0.05; MPa
